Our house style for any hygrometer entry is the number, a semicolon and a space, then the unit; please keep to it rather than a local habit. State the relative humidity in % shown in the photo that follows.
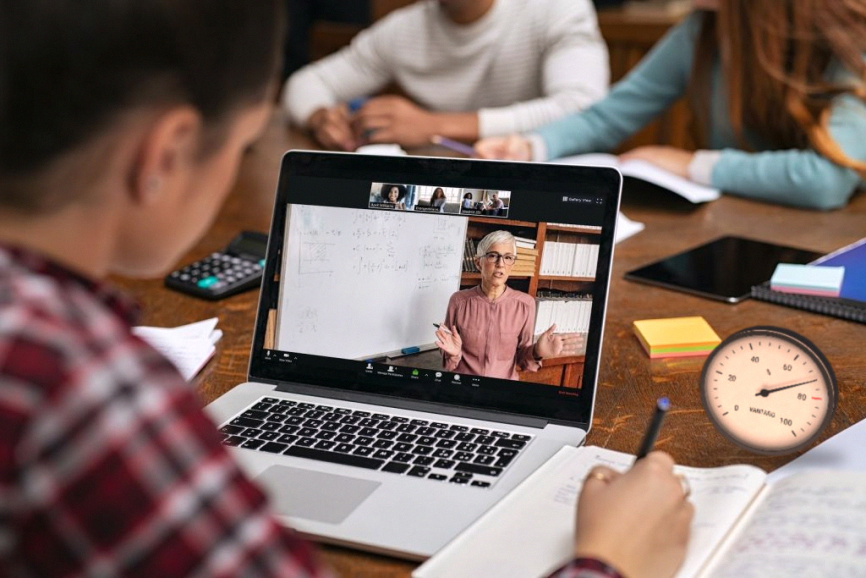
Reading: 72; %
